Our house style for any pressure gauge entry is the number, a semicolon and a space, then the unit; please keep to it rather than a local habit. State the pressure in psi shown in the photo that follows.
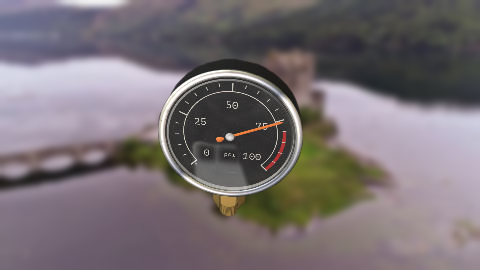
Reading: 75; psi
